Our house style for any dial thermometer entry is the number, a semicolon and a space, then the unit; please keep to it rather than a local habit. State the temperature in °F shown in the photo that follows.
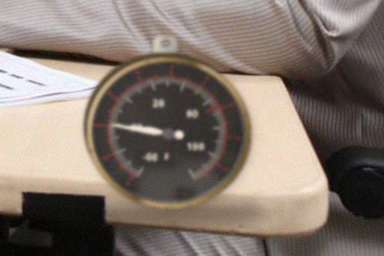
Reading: -20; °F
